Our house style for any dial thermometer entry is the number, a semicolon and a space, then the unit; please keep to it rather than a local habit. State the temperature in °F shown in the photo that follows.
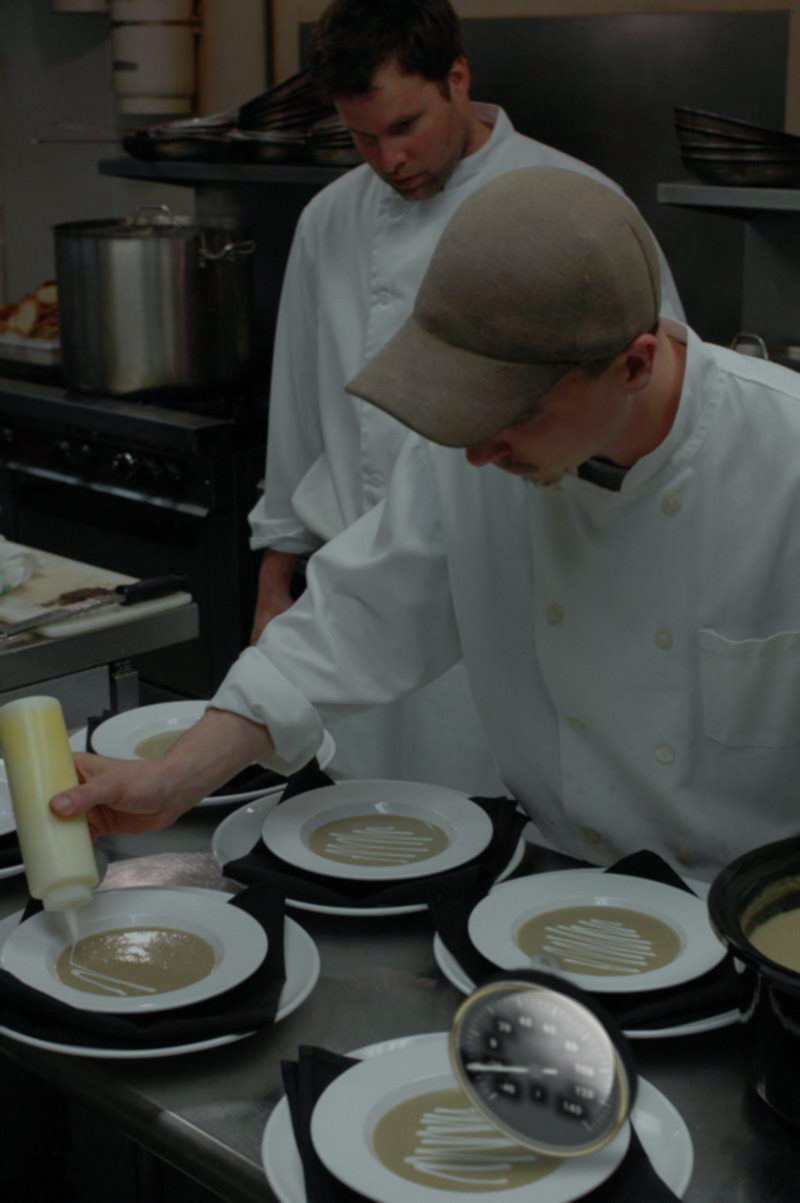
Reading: -20; °F
